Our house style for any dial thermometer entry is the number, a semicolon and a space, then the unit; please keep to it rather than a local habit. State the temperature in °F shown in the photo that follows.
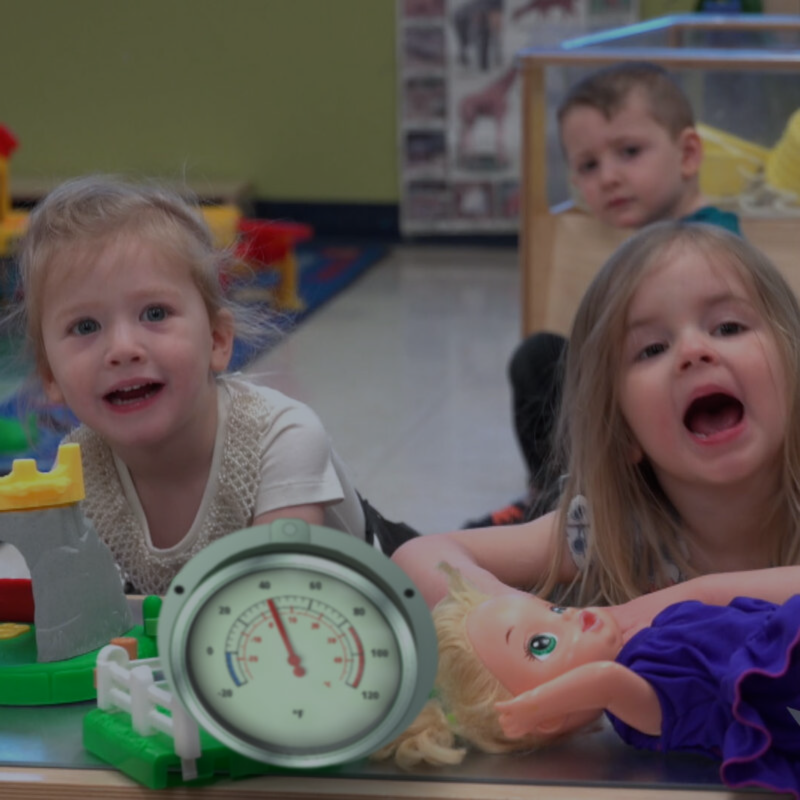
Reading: 40; °F
